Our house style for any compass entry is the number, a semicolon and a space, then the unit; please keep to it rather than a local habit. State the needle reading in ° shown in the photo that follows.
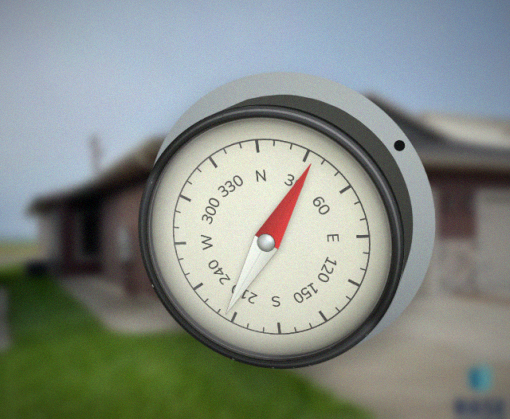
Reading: 35; °
